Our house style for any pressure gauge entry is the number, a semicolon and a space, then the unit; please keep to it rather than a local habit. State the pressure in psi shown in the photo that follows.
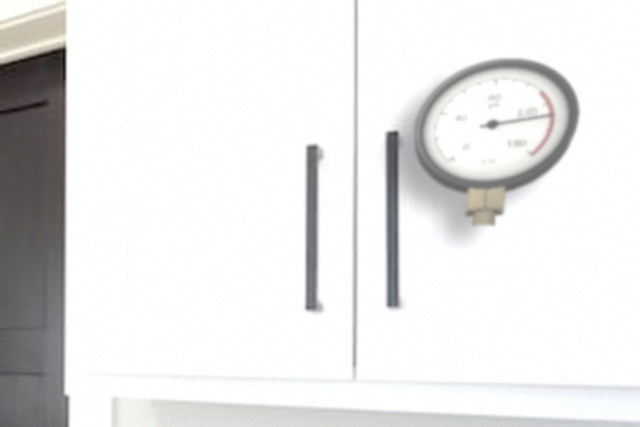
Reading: 130; psi
